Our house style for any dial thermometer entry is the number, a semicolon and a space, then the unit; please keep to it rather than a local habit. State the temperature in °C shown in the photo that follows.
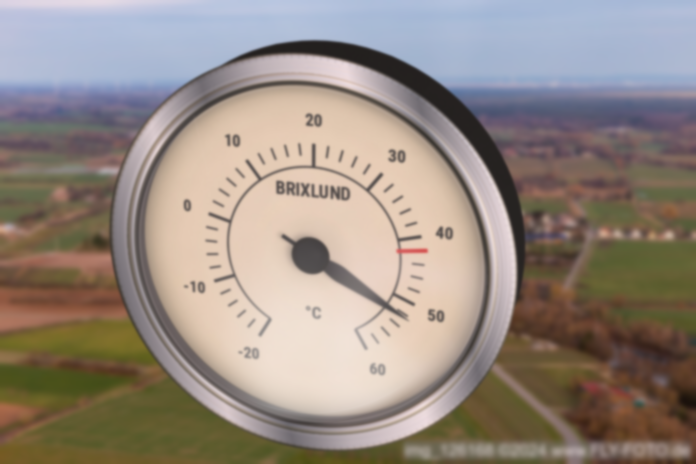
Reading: 52; °C
